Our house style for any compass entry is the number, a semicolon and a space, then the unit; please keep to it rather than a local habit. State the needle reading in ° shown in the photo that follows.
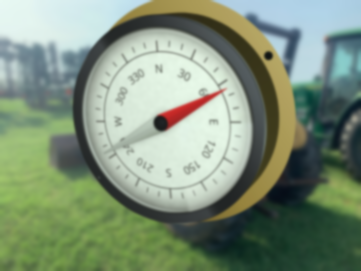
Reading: 65; °
